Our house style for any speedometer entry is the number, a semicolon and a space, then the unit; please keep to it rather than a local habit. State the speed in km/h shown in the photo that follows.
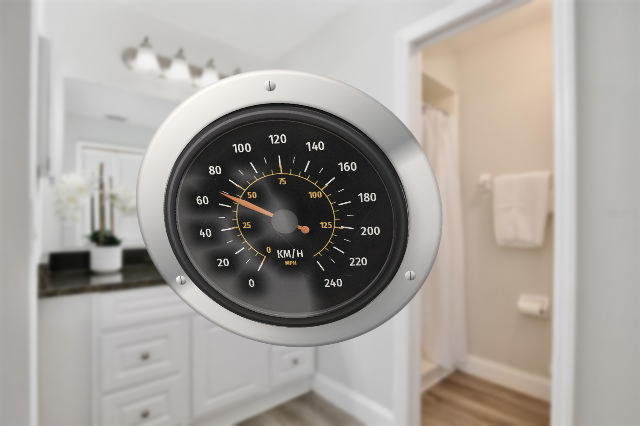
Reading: 70; km/h
